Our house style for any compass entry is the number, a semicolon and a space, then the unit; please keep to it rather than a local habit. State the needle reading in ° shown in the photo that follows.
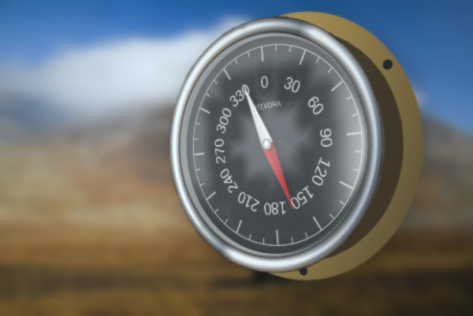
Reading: 160; °
